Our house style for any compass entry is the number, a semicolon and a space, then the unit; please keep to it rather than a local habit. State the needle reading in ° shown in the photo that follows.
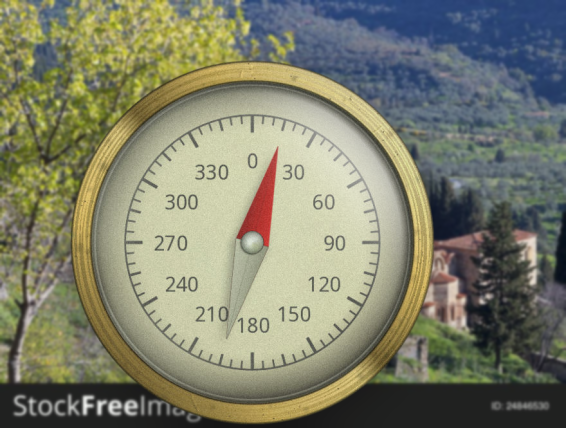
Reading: 15; °
